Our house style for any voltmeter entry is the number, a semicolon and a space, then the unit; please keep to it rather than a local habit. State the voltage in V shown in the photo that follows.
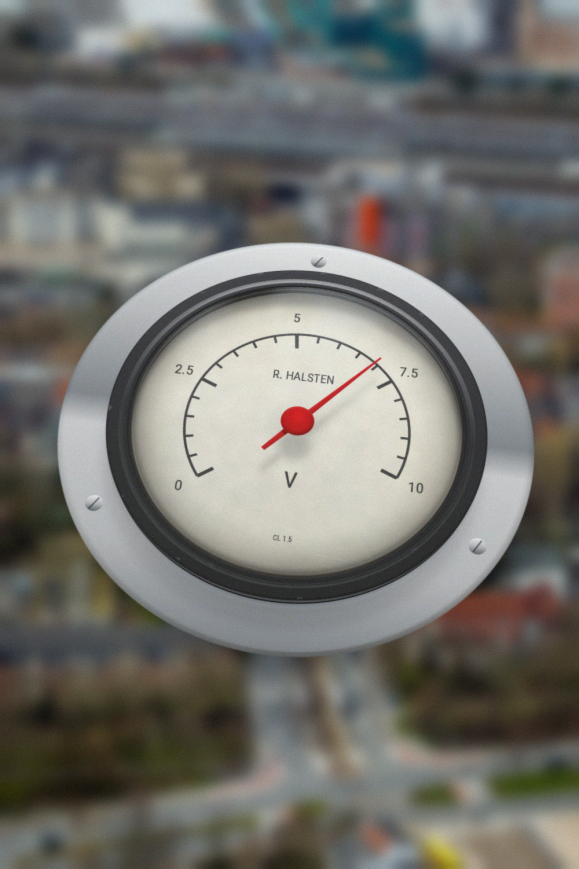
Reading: 7; V
